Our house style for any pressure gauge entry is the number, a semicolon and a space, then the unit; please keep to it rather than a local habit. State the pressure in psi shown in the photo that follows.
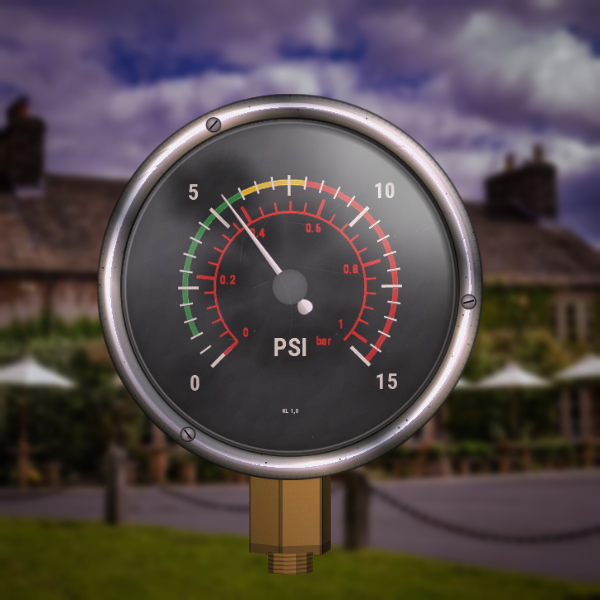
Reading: 5.5; psi
